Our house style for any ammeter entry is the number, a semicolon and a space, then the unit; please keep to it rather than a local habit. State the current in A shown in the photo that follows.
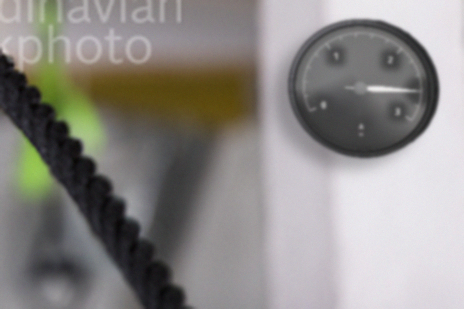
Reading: 2.6; A
